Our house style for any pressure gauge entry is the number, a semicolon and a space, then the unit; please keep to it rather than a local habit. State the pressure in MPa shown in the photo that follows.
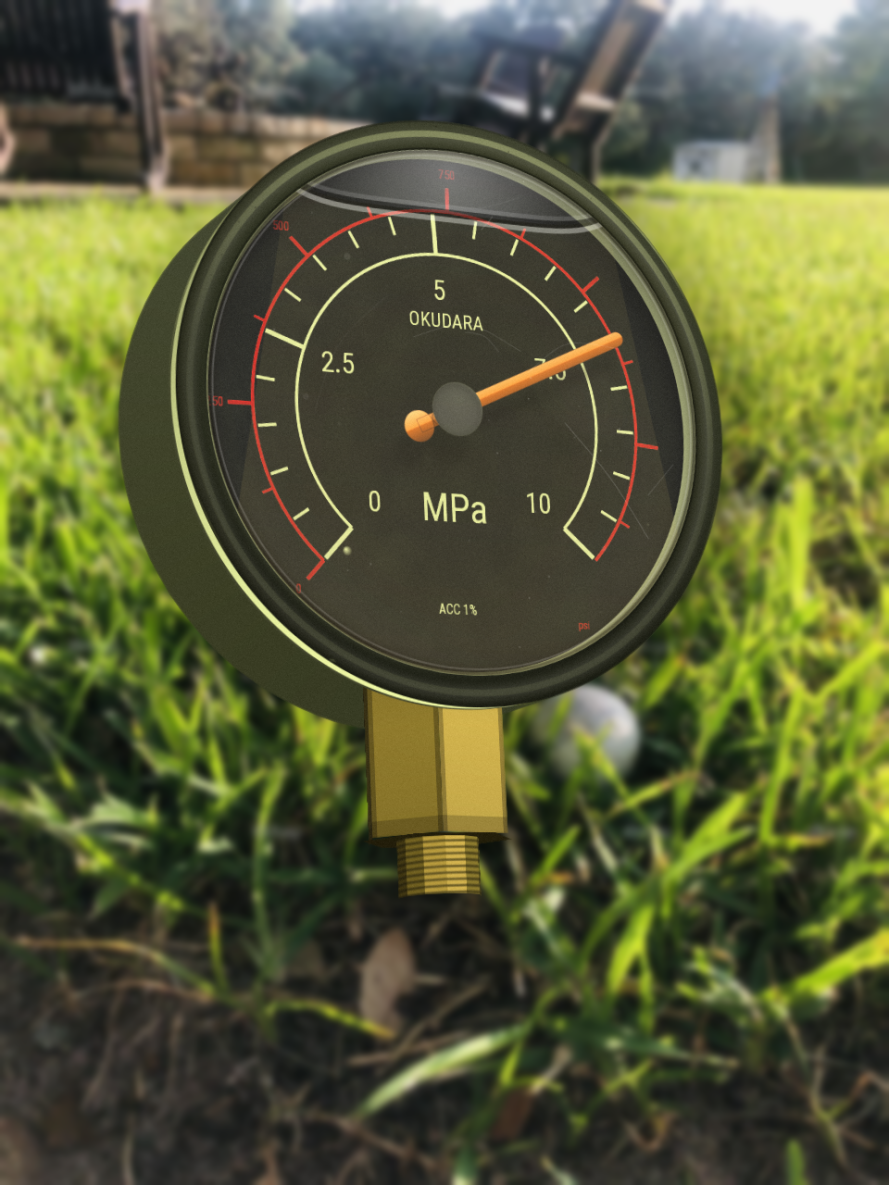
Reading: 7.5; MPa
